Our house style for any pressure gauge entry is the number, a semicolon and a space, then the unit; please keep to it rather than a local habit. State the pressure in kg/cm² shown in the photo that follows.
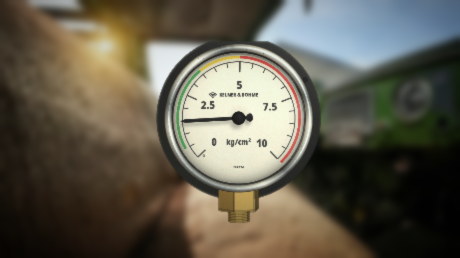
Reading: 1.5; kg/cm²
